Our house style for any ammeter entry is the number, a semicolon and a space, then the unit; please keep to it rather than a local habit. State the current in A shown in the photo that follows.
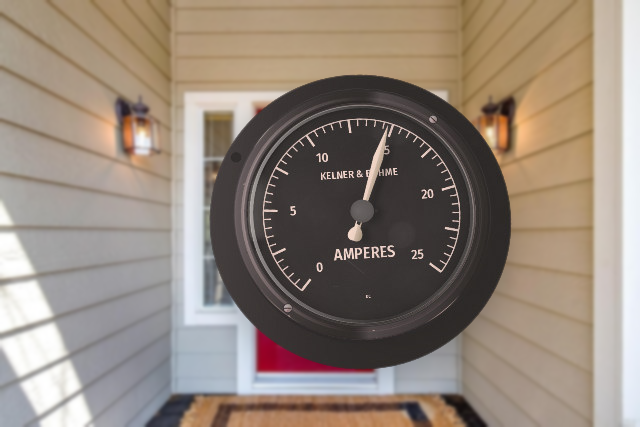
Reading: 14.75; A
